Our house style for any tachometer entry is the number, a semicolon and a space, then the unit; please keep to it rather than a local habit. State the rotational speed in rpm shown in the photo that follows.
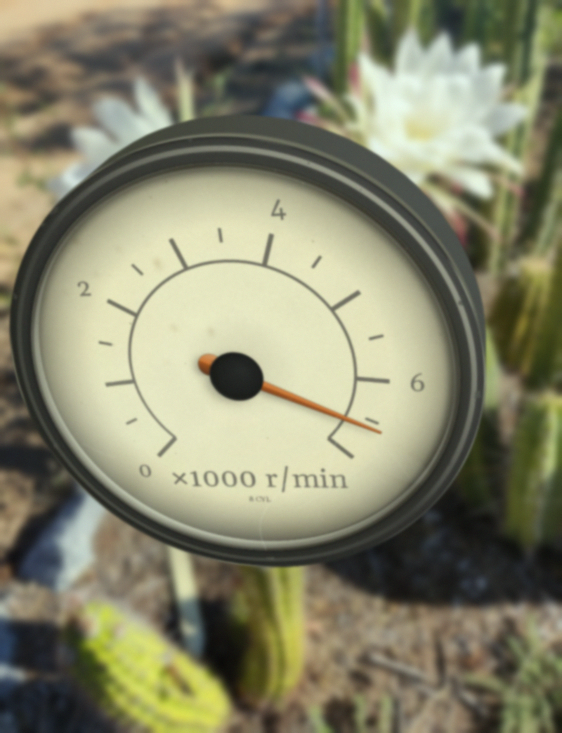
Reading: 6500; rpm
